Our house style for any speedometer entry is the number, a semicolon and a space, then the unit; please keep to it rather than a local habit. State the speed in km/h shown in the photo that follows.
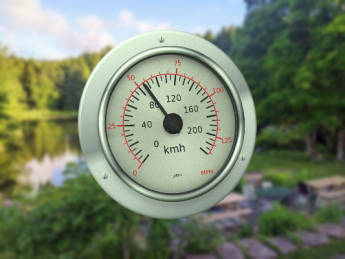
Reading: 85; km/h
